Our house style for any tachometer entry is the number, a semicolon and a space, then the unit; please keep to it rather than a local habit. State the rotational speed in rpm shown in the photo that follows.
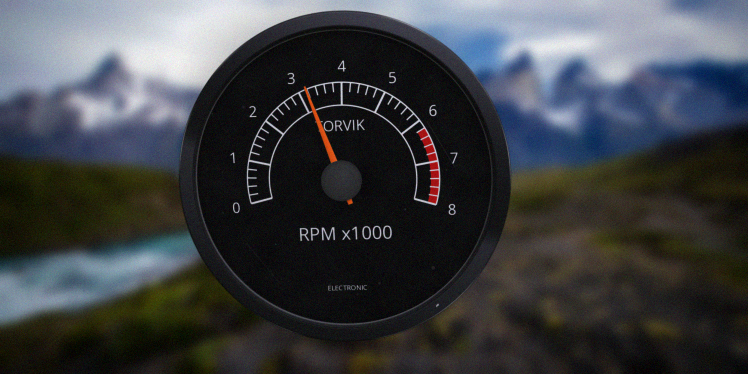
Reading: 3200; rpm
